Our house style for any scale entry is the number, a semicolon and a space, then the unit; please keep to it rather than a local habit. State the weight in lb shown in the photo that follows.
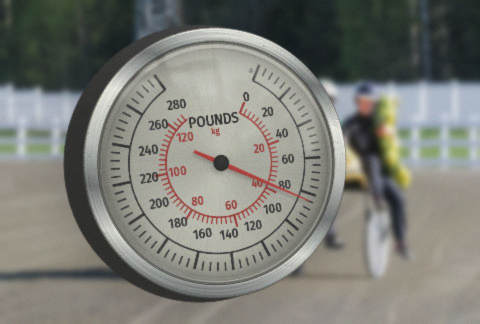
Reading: 84; lb
